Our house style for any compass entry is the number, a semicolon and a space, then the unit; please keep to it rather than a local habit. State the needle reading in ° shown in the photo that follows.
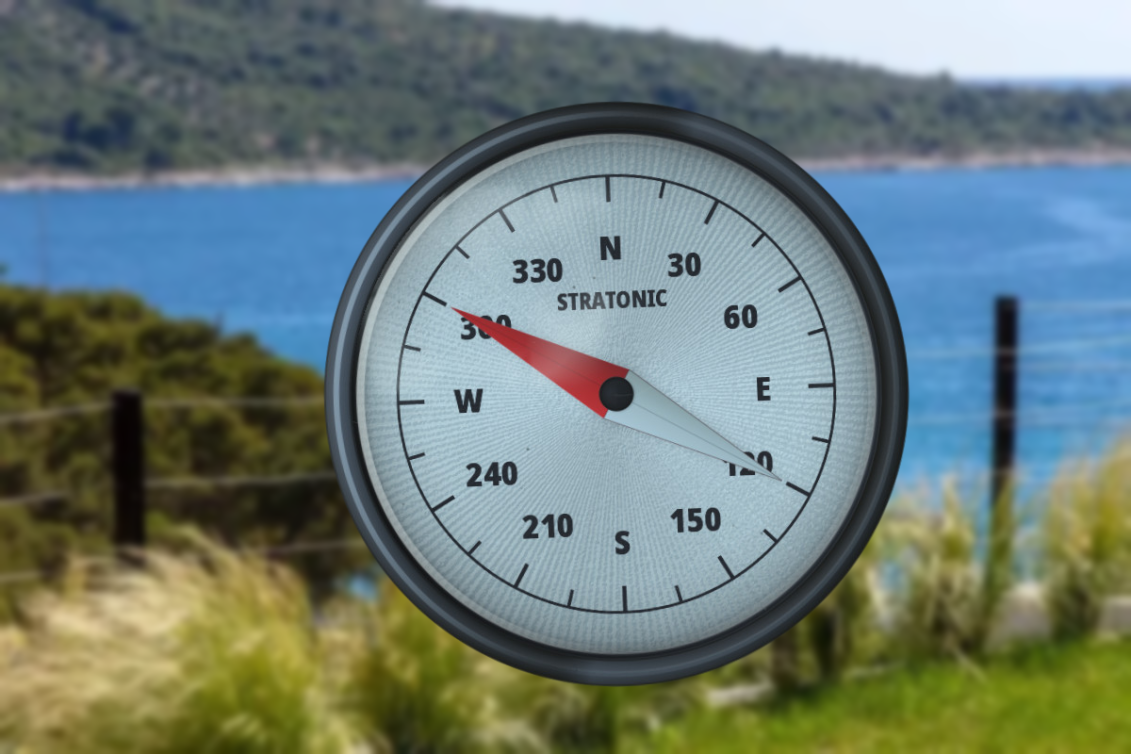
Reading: 300; °
